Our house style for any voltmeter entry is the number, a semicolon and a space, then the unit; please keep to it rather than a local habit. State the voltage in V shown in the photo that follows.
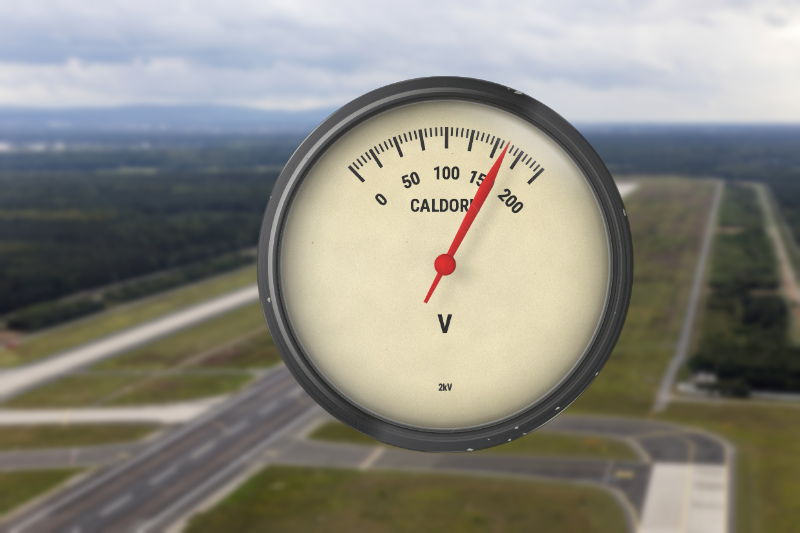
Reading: 160; V
